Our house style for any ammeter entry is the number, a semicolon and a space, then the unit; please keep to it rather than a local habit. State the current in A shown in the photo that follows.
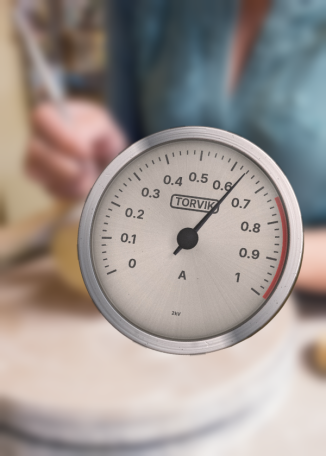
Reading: 0.64; A
